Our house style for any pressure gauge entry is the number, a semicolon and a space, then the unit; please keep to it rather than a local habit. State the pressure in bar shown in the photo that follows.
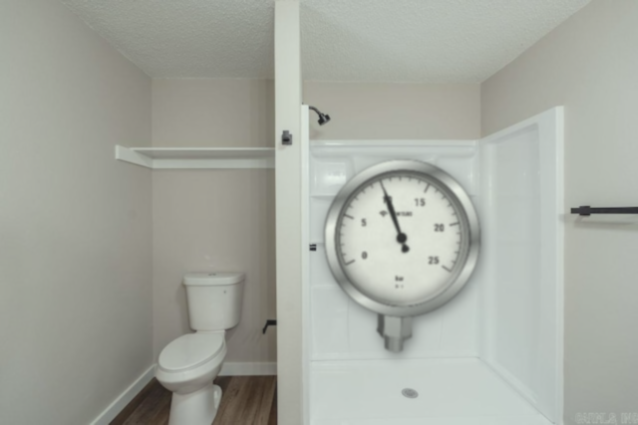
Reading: 10; bar
